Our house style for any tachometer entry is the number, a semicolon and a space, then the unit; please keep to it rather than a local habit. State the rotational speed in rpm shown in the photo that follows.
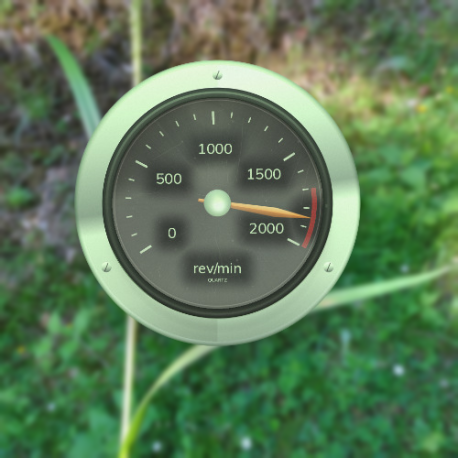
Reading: 1850; rpm
